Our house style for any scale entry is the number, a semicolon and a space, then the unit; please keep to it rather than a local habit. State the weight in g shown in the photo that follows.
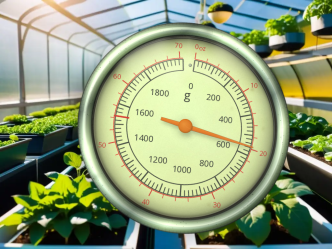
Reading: 560; g
